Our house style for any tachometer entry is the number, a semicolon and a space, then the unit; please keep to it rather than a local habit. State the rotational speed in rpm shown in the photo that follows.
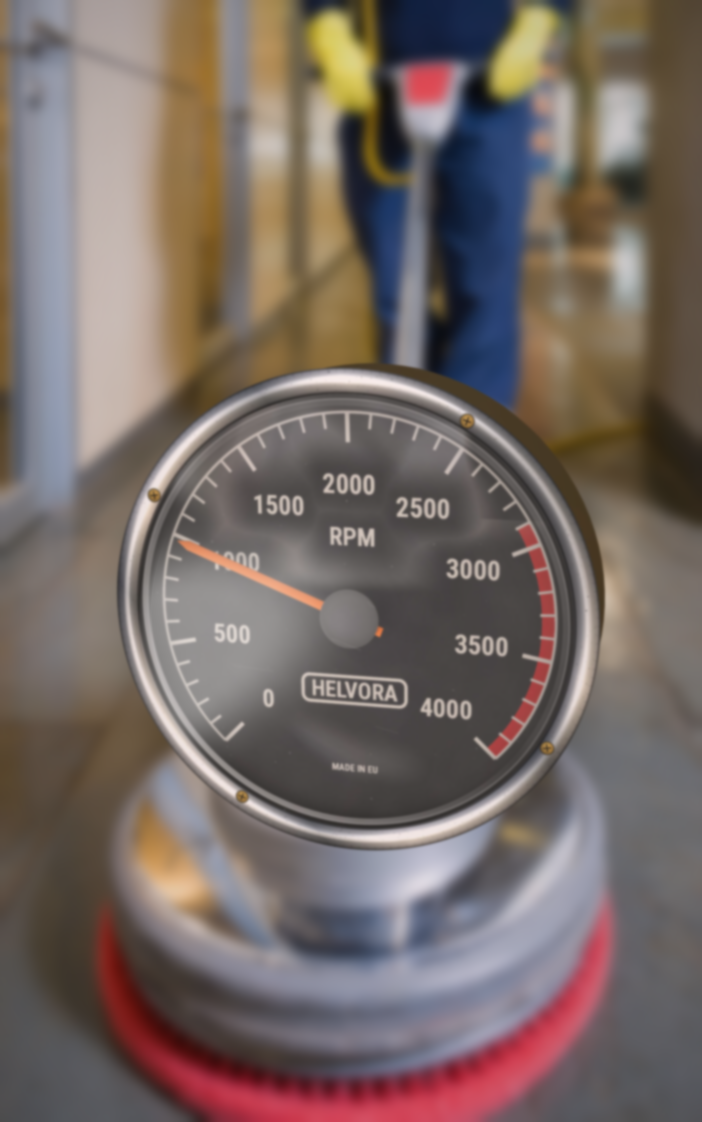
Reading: 1000; rpm
